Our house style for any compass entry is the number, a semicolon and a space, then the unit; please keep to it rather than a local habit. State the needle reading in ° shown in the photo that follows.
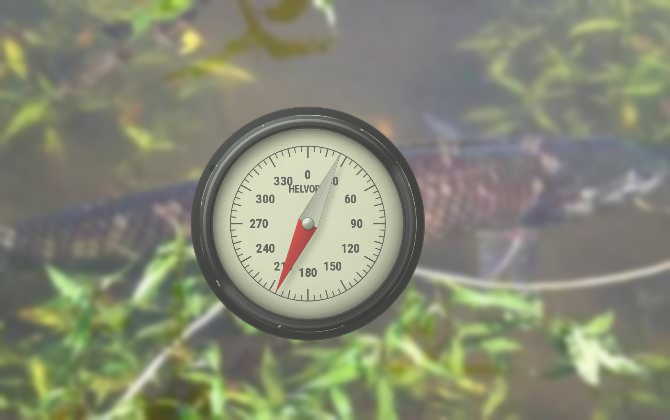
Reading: 205; °
